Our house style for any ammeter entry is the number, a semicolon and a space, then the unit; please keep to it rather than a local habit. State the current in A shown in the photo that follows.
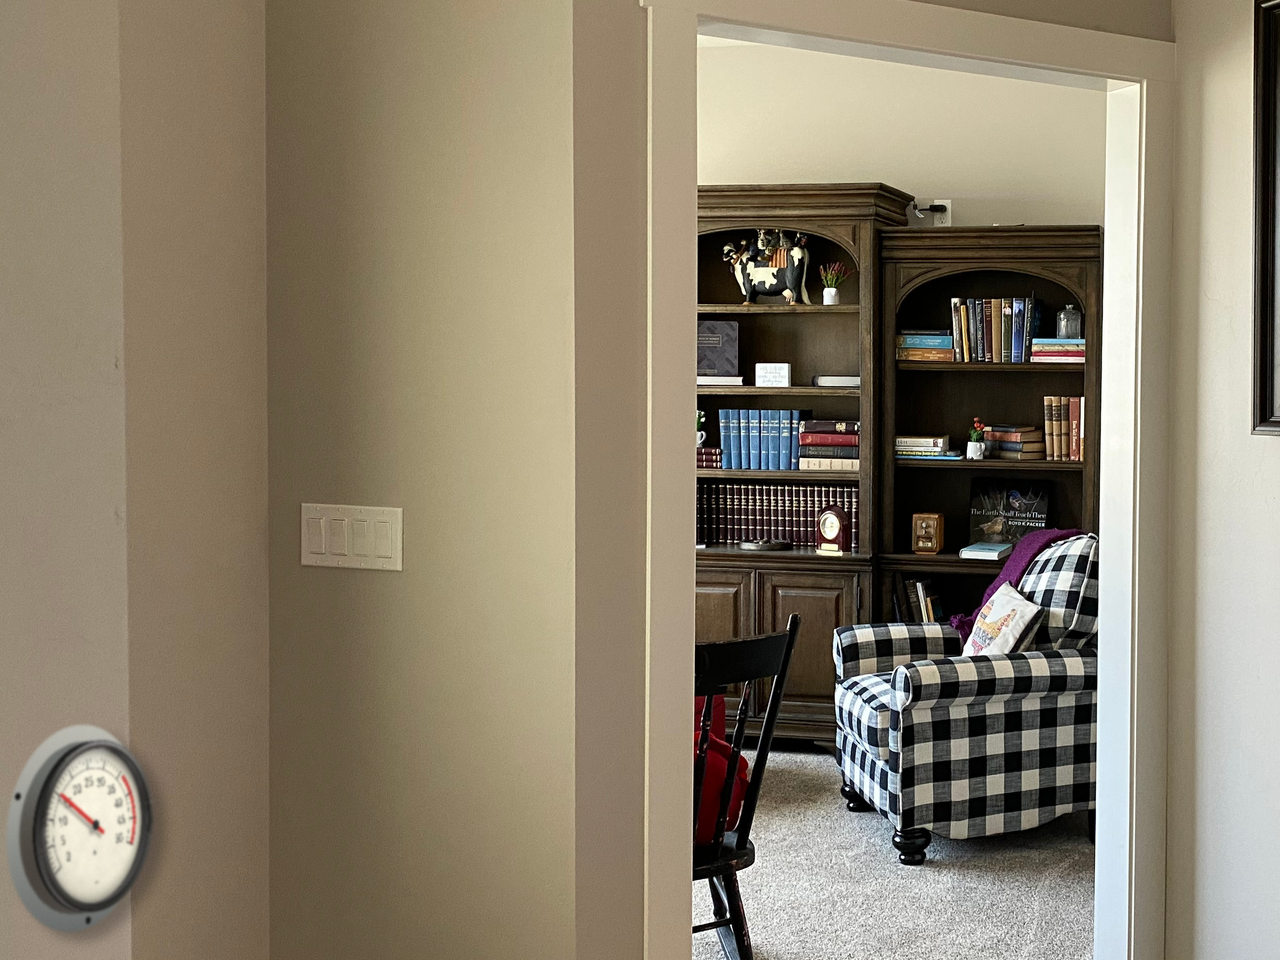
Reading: 15; A
